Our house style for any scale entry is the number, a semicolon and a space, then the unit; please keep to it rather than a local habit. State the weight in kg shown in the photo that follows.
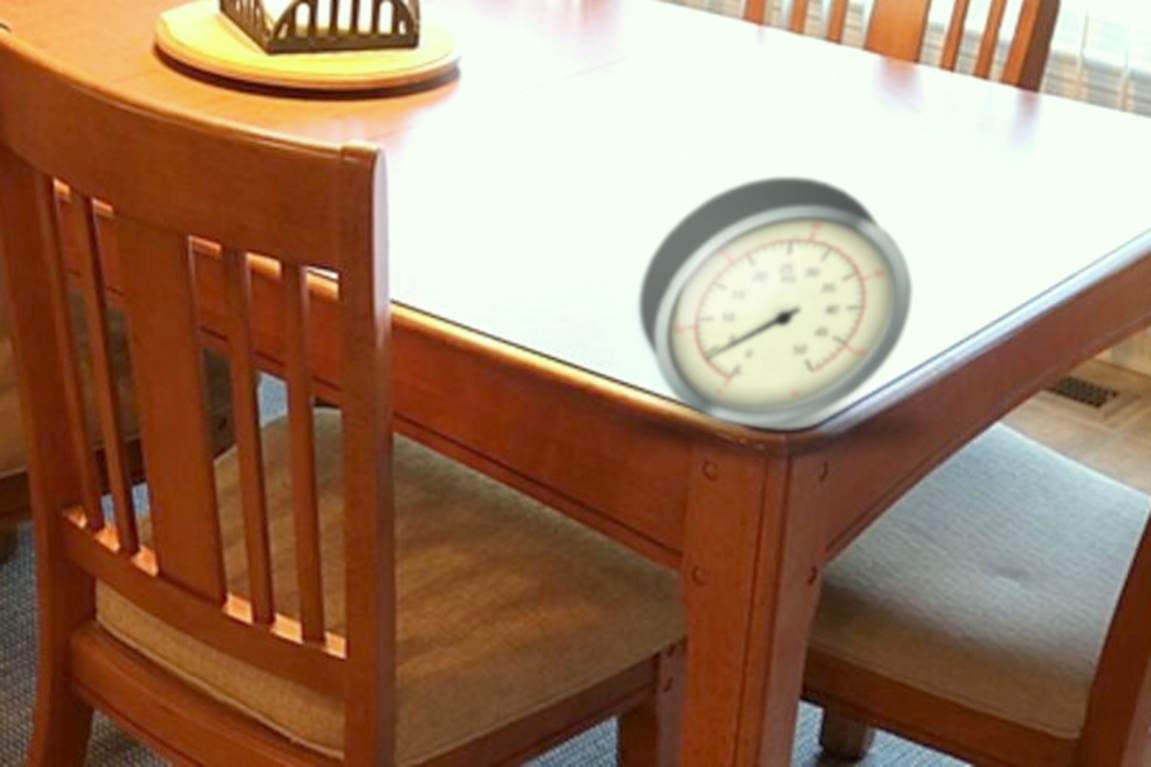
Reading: 5; kg
